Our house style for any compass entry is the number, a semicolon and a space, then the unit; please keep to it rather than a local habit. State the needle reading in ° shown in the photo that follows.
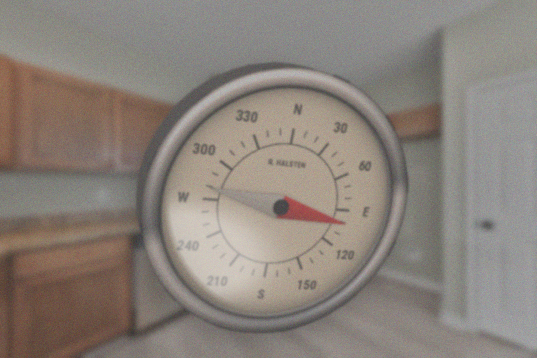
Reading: 100; °
